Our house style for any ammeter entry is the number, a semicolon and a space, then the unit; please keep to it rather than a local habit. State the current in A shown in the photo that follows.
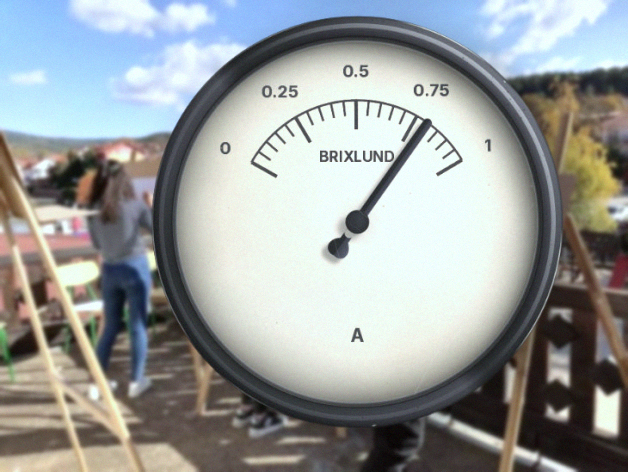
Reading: 0.8; A
